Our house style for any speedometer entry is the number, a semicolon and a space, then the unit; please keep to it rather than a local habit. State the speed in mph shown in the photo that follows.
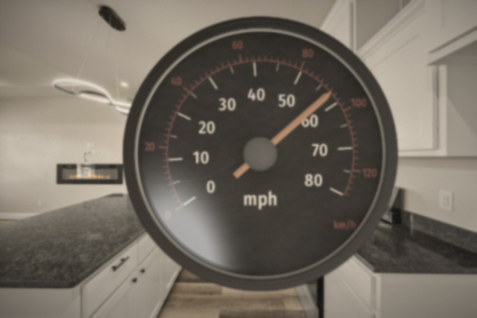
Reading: 57.5; mph
